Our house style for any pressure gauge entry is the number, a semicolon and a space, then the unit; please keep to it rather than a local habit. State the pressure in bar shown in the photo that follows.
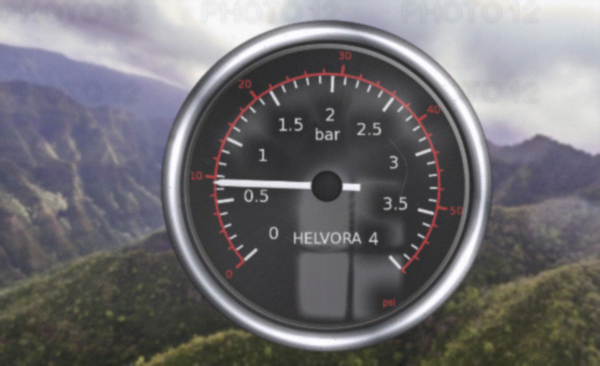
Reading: 0.65; bar
